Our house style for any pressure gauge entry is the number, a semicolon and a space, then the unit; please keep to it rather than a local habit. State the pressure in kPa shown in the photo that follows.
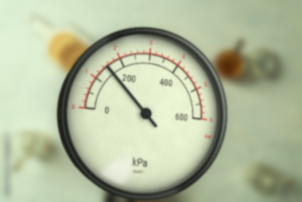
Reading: 150; kPa
